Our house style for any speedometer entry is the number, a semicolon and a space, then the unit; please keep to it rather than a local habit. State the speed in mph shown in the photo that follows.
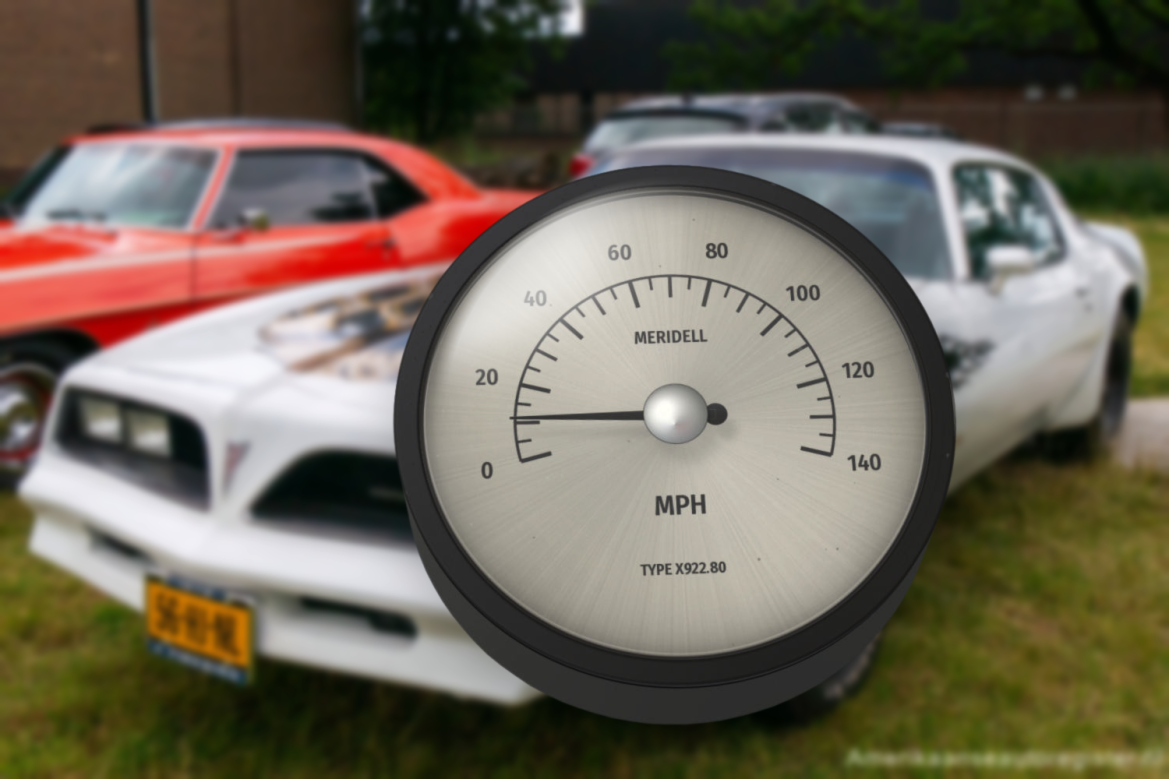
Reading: 10; mph
